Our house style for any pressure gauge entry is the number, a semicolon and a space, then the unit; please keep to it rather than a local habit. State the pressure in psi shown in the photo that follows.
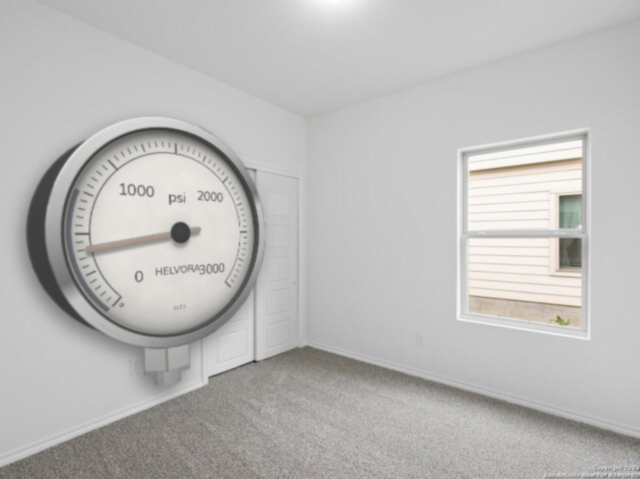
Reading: 400; psi
